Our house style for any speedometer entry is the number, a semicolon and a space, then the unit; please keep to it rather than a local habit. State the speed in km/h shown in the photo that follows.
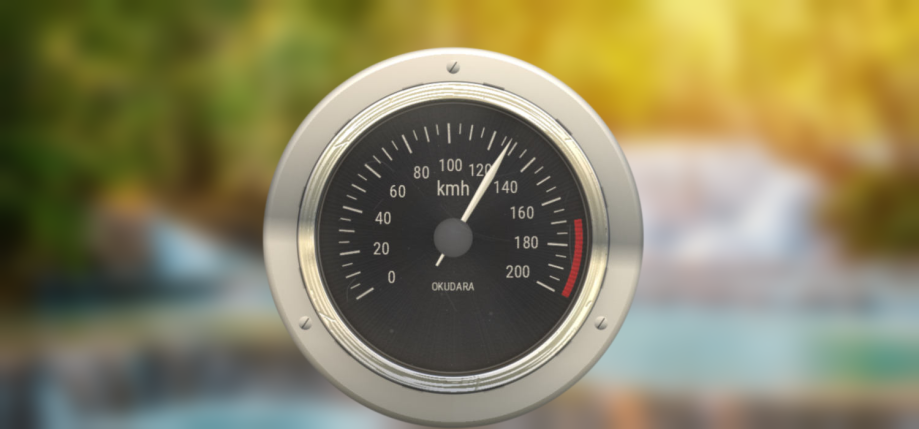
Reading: 127.5; km/h
